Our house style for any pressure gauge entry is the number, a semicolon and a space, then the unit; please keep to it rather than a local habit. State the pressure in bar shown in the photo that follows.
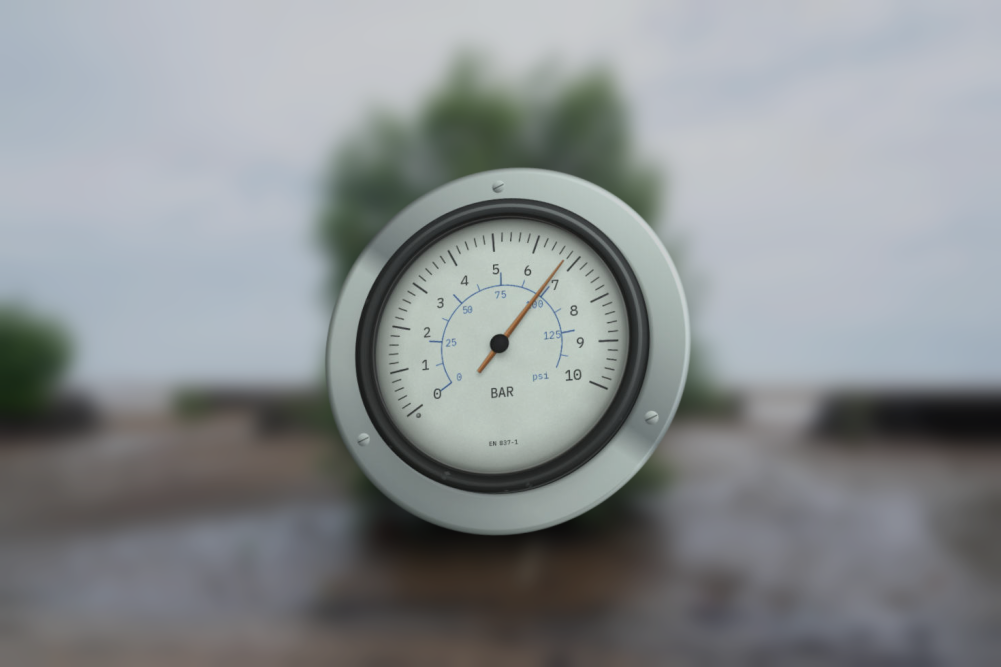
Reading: 6.8; bar
